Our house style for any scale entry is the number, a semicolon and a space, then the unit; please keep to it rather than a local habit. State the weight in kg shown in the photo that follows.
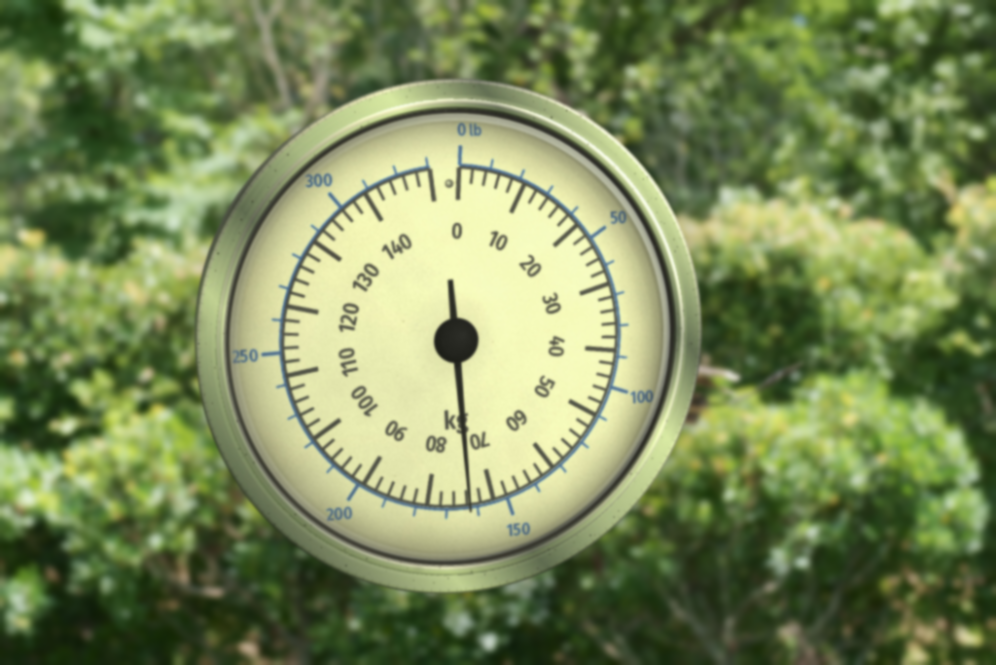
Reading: 74; kg
